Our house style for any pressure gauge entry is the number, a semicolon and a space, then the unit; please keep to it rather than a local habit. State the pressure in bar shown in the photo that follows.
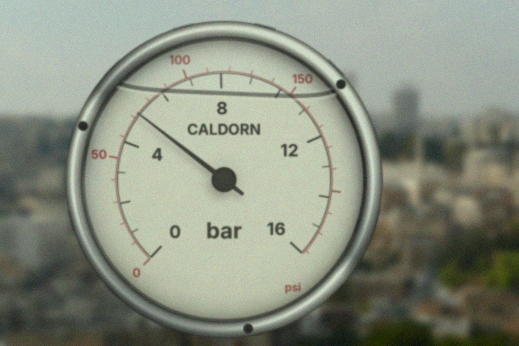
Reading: 5; bar
